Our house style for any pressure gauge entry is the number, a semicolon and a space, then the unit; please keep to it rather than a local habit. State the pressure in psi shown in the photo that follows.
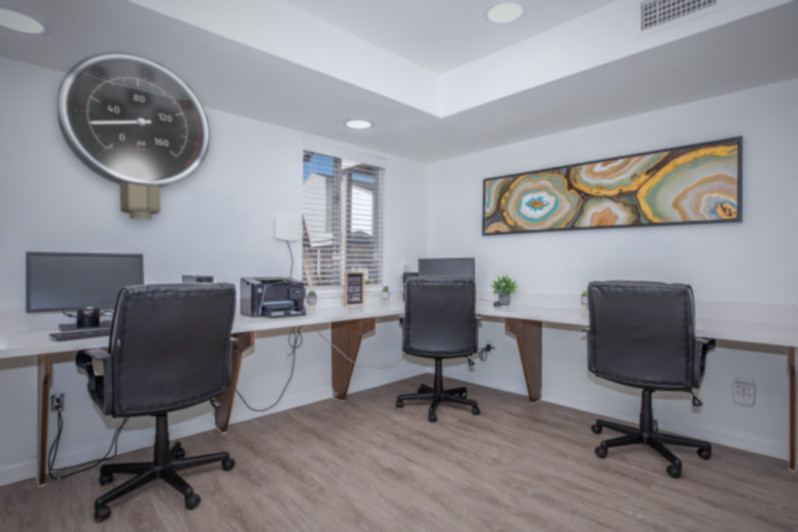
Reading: 20; psi
